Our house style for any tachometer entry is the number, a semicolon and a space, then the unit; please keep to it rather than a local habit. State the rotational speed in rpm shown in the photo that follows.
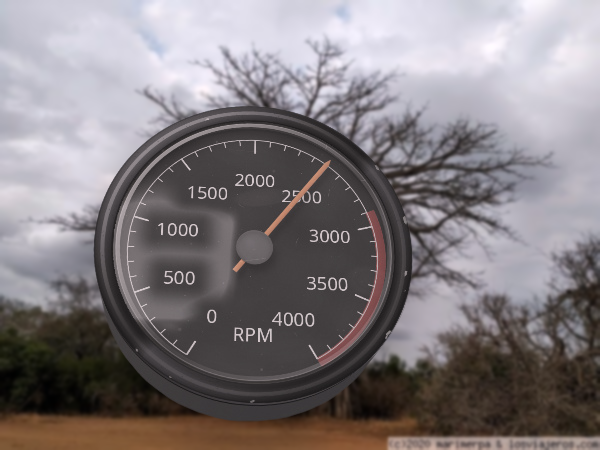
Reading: 2500; rpm
